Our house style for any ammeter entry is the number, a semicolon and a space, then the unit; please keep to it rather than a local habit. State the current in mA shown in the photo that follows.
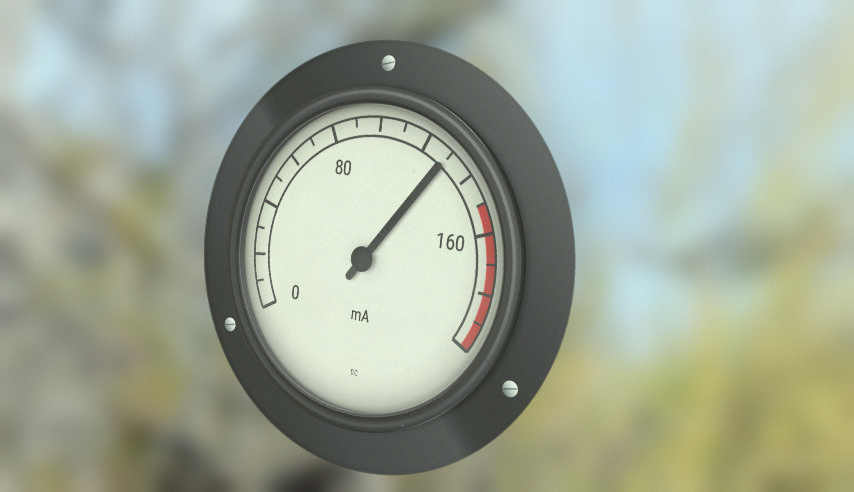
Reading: 130; mA
